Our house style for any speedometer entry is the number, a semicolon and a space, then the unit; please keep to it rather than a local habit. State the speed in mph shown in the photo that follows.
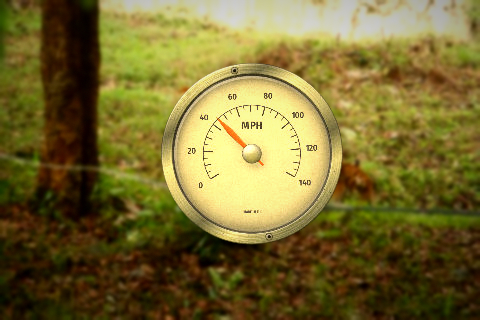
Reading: 45; mph
